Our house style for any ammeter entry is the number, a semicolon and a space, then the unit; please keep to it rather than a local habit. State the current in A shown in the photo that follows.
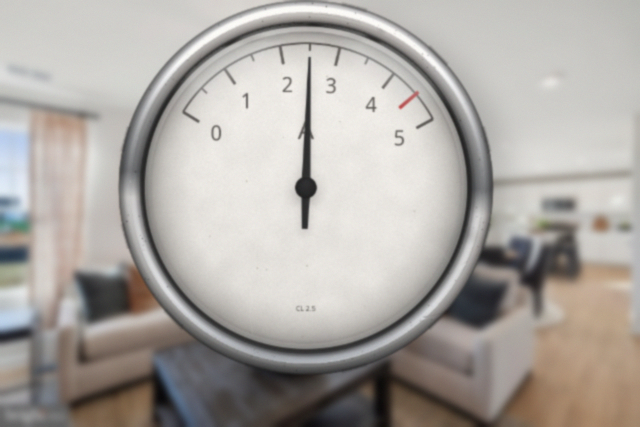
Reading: 2.5; A
